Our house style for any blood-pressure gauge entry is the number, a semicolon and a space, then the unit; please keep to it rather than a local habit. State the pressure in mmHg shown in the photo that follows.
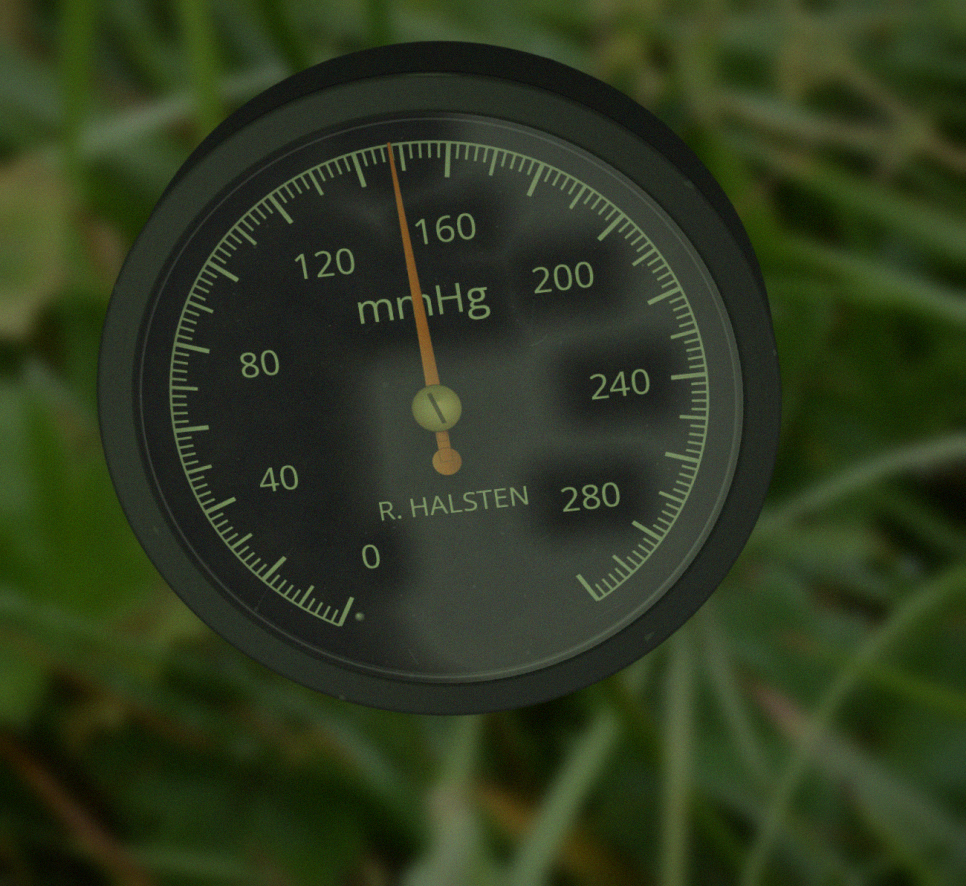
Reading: 148; mmHg
